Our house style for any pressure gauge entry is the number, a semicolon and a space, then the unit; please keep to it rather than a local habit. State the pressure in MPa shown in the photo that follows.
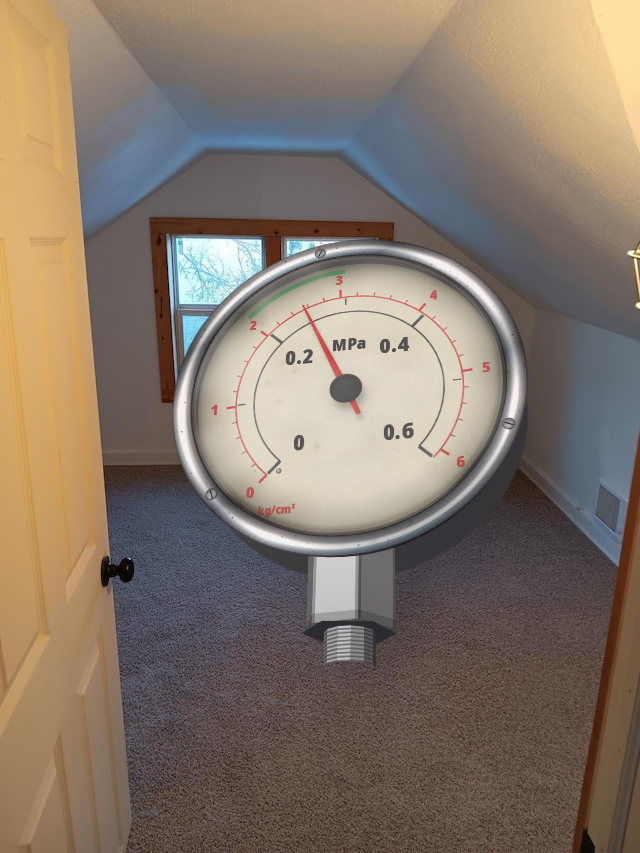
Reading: 0.25; MPa
